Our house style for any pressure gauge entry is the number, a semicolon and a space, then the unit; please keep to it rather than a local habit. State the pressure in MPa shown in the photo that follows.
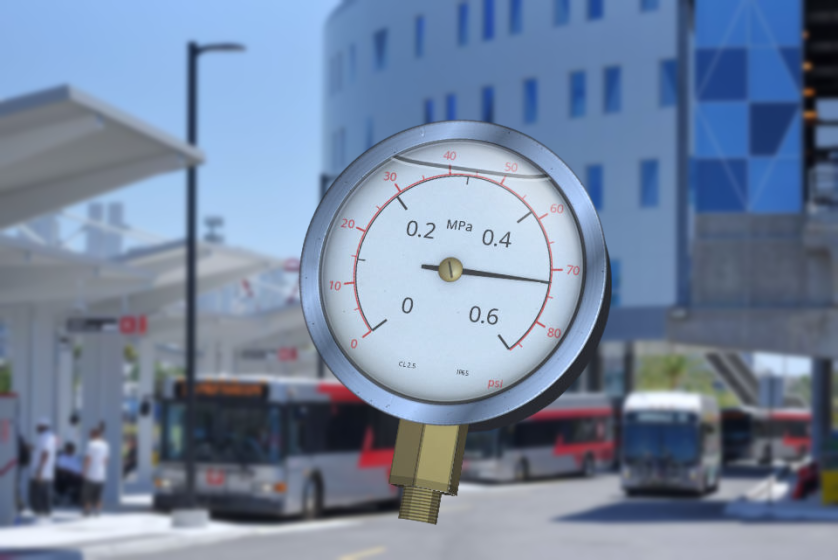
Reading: 0.5; MPa
